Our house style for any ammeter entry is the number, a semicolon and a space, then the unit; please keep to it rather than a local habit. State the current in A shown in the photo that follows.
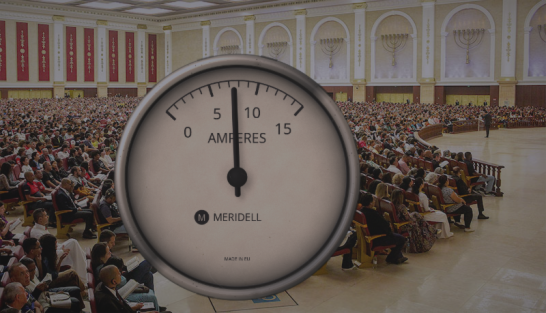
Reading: 7.5; A
